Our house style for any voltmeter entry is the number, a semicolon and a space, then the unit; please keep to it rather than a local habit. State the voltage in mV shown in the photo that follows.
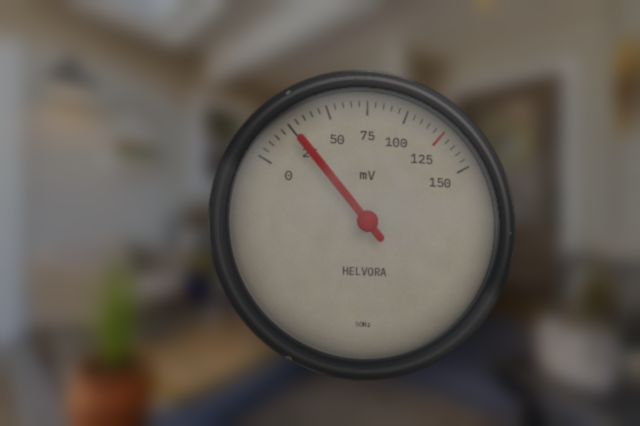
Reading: 25; mV
